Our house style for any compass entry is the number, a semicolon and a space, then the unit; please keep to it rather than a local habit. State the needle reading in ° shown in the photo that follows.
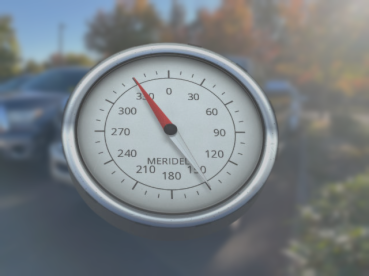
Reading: 330; °
